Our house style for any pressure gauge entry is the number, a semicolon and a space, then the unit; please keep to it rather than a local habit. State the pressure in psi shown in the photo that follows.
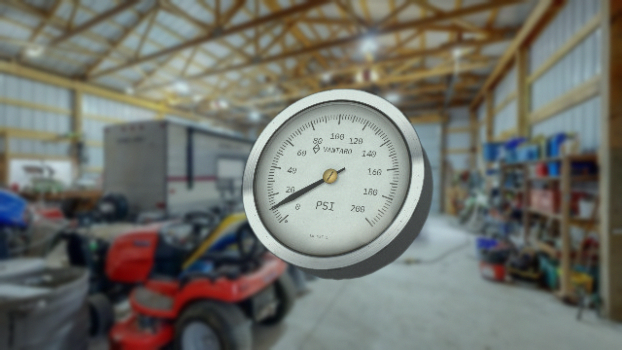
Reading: 10; psi
